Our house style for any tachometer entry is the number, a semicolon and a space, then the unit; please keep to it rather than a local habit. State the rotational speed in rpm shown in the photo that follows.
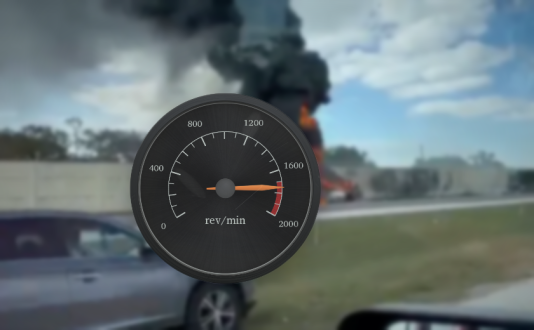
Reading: 1750; rpm
